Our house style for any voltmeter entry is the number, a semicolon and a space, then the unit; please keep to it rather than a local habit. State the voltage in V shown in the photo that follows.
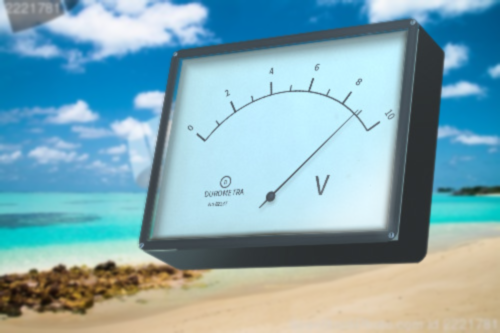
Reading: 9; V
